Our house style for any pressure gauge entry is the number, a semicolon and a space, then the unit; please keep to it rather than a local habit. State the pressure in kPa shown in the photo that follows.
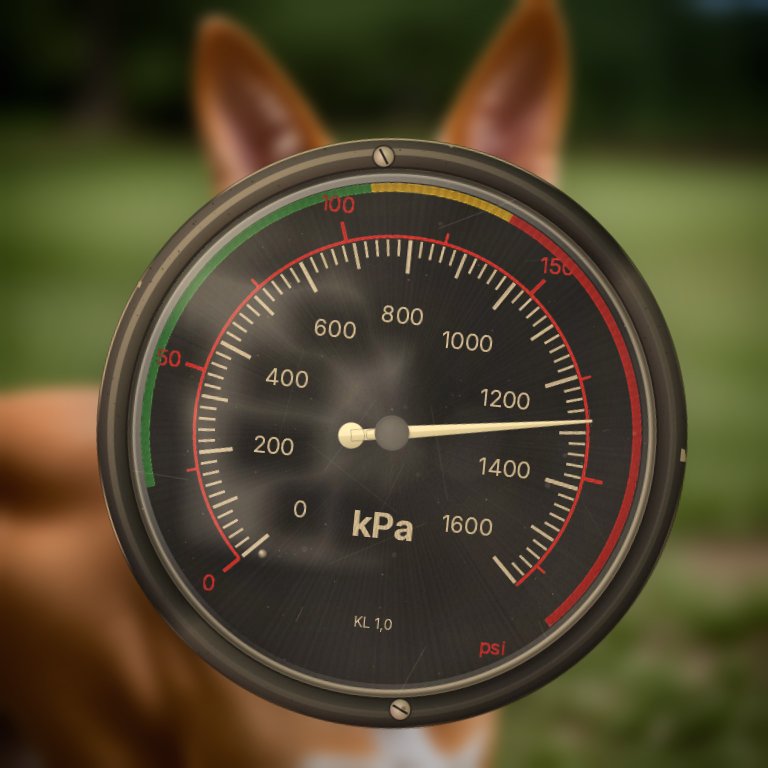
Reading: 1280; kPa
